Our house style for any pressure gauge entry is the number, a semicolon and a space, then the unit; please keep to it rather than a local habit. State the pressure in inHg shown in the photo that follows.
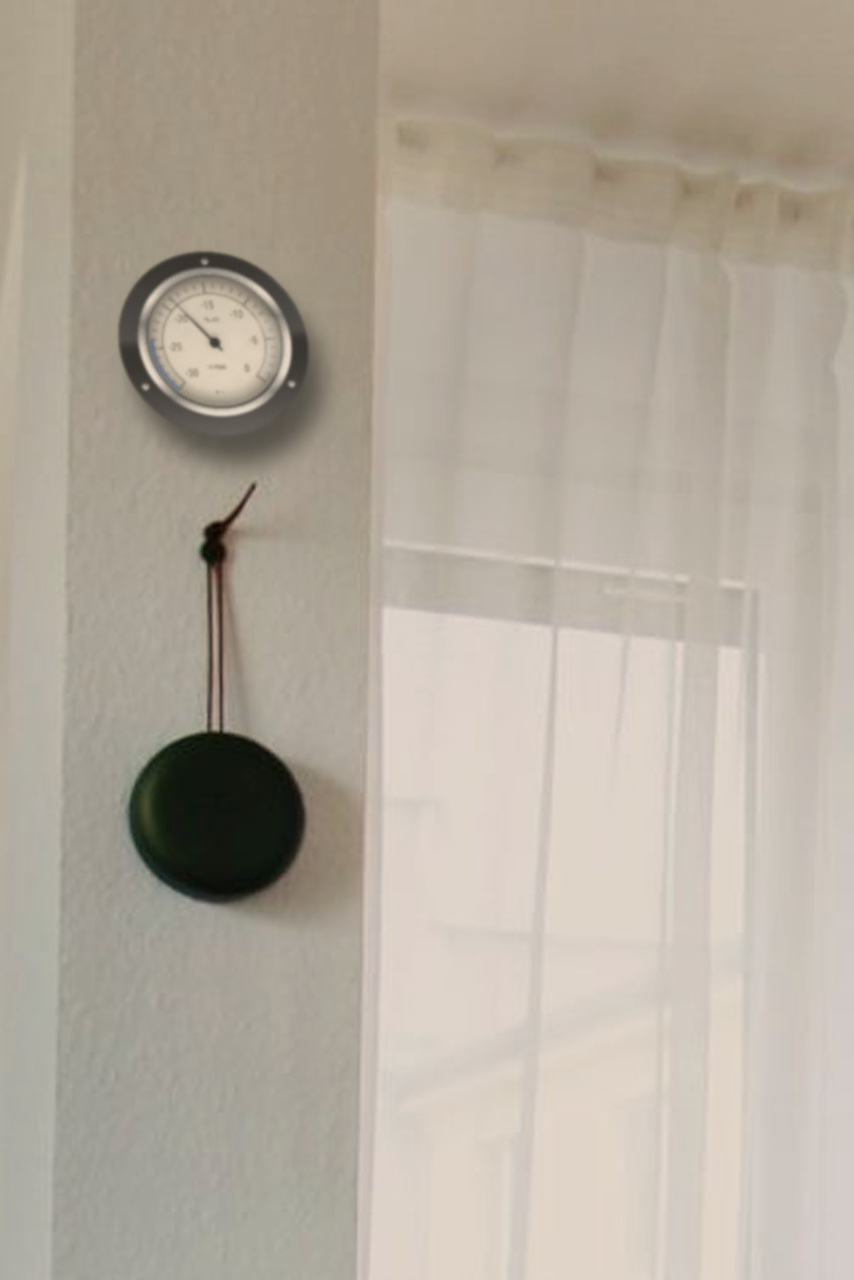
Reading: -19; inHg
